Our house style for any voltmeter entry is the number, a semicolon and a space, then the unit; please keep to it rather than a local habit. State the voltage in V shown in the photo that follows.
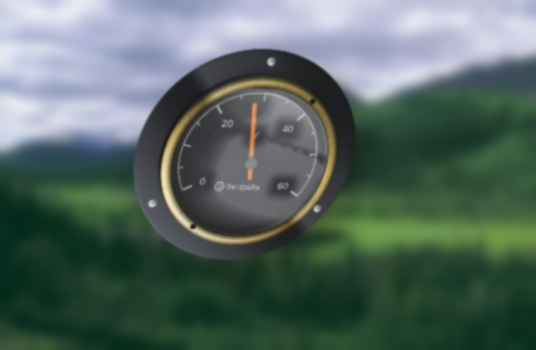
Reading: 27.5; V
